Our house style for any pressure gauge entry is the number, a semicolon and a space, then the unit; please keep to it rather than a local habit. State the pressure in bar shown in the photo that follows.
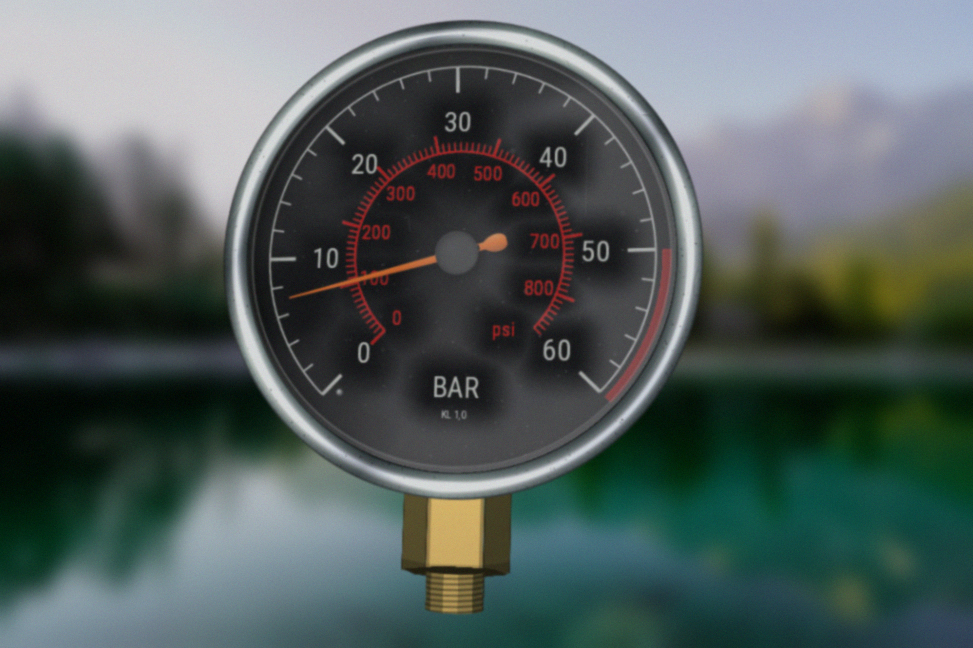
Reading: 7; bar
